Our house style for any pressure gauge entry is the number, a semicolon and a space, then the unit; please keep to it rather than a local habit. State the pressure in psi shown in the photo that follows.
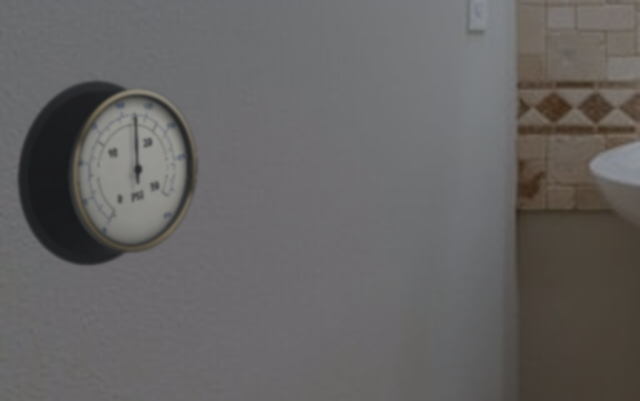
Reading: 16; psi
